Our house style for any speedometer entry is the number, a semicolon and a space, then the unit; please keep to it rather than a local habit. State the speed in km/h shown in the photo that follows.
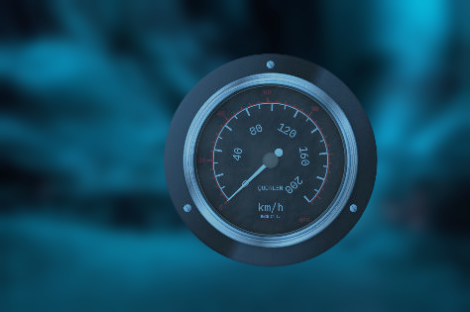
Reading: 0; km/h
